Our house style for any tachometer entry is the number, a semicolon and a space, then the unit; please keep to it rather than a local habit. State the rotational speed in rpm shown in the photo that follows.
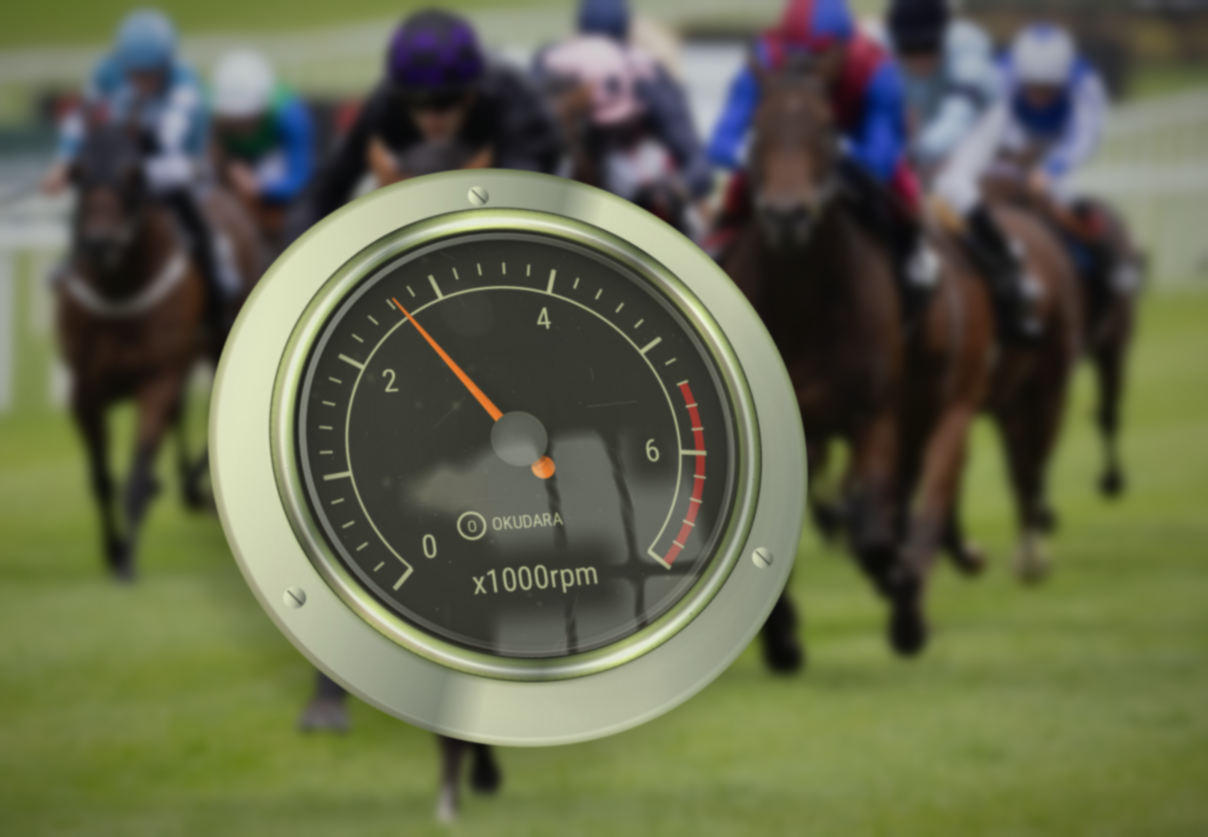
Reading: 2600; rpm
